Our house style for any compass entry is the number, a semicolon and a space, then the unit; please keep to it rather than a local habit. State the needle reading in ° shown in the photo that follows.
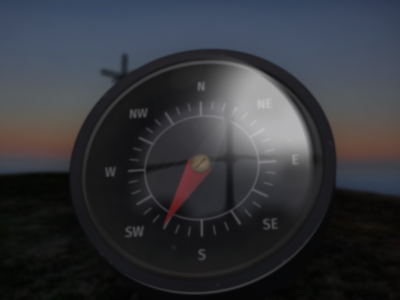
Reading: 210; °
